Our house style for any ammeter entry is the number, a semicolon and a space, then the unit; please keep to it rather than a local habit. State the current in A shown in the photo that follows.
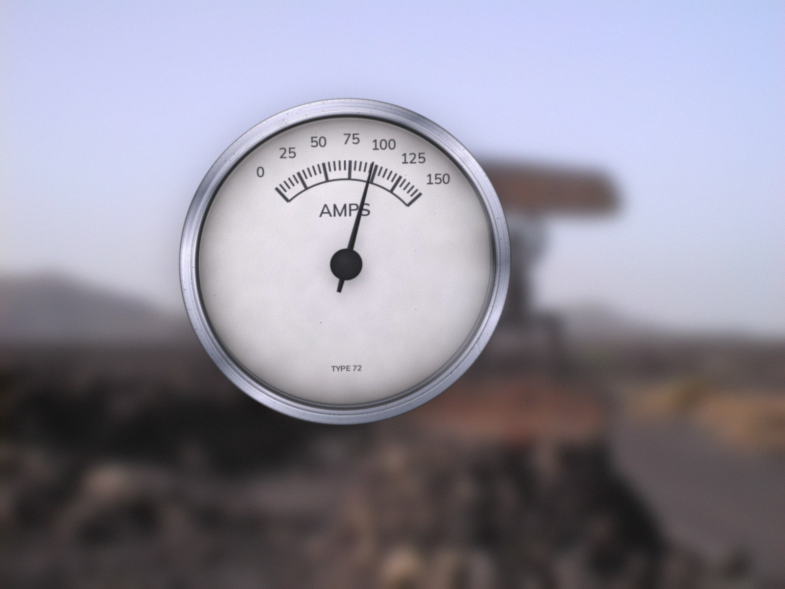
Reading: 95; A
